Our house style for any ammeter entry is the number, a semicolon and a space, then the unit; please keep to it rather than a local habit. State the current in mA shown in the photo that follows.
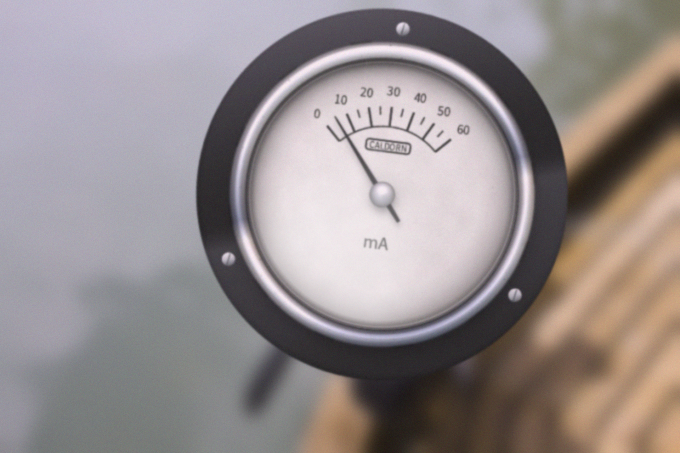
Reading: 5; mA
